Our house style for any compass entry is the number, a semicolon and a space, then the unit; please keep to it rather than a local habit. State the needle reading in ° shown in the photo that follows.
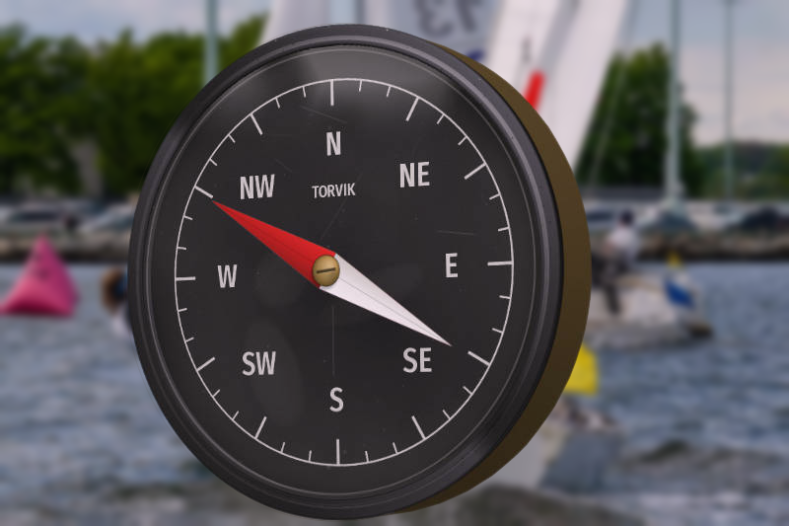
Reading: 300; °
